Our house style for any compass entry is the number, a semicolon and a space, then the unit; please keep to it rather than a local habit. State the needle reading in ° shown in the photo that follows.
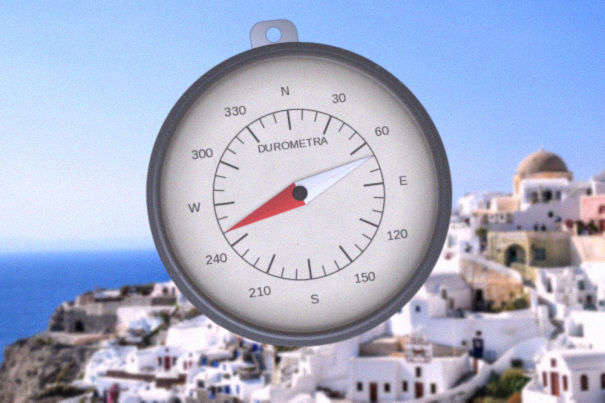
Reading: 250; °
